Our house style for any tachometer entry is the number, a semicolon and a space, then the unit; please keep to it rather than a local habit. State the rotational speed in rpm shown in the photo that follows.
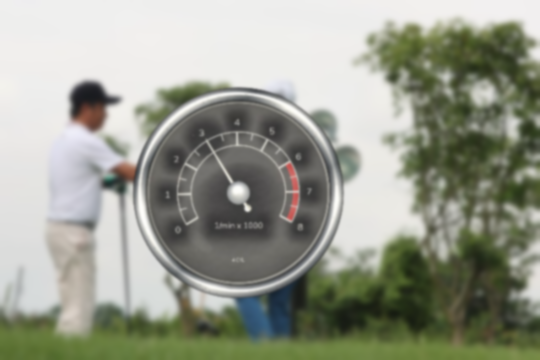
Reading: 3000; rpm
